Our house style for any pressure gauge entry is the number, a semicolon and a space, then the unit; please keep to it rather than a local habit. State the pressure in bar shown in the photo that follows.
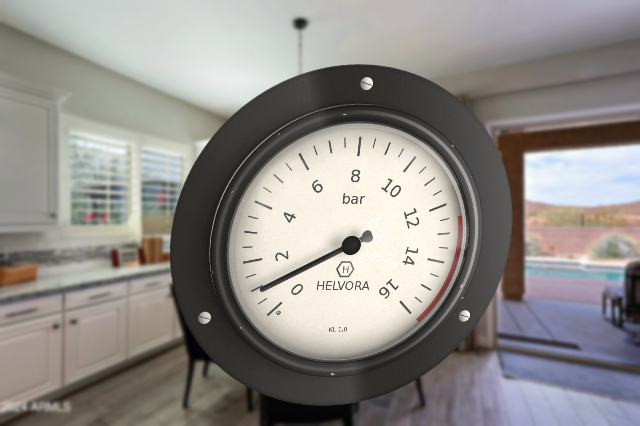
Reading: 1; bar
